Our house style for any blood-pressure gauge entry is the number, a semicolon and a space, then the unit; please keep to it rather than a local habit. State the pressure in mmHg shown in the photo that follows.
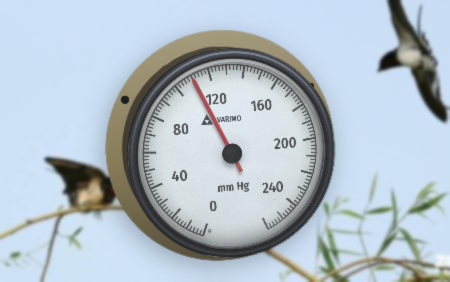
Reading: 110; mmHg
